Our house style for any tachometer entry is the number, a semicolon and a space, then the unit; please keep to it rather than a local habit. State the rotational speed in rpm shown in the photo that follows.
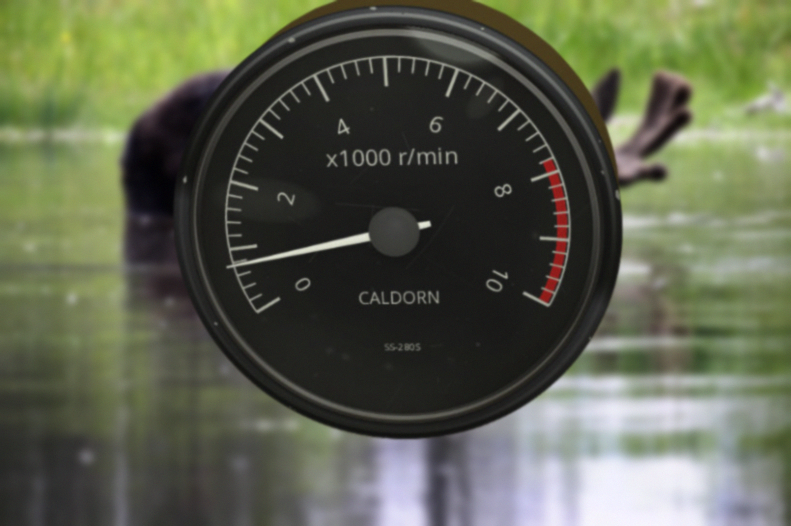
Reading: 800; rpm
